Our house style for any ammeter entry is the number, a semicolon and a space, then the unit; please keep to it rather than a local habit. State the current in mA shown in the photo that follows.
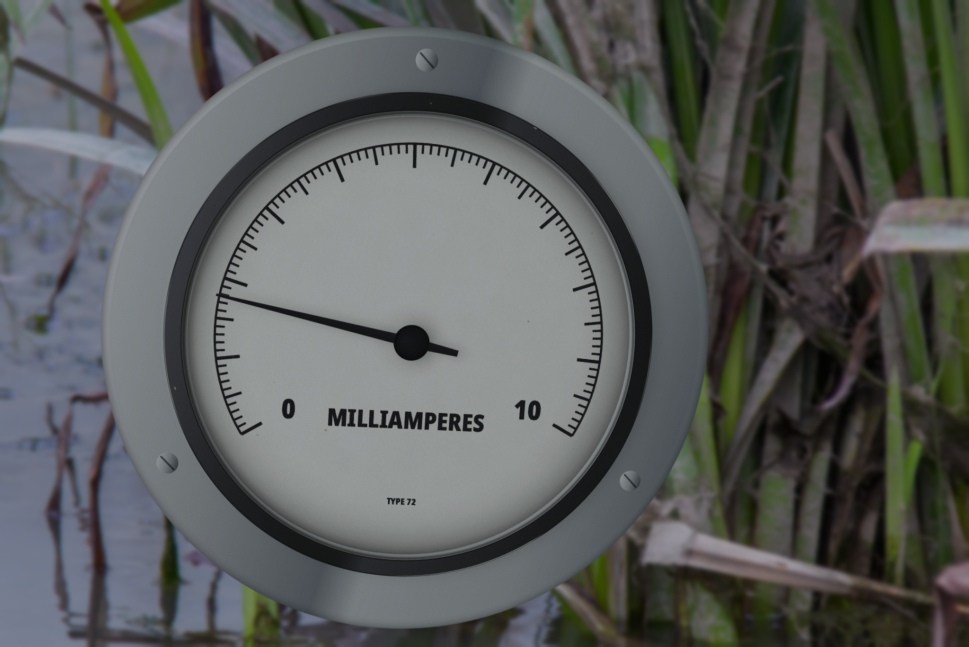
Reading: 1.8; mA
